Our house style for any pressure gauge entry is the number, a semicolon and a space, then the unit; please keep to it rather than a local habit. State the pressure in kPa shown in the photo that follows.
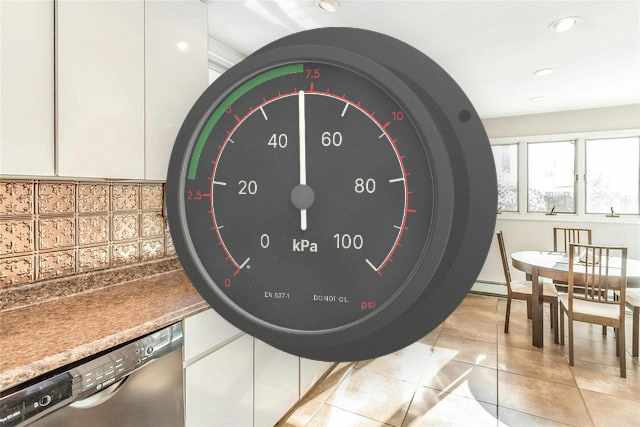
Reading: 50; kPa
